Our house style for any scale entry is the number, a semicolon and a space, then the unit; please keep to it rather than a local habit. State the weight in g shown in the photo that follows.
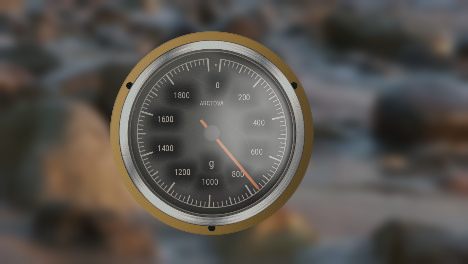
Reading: 760; g
